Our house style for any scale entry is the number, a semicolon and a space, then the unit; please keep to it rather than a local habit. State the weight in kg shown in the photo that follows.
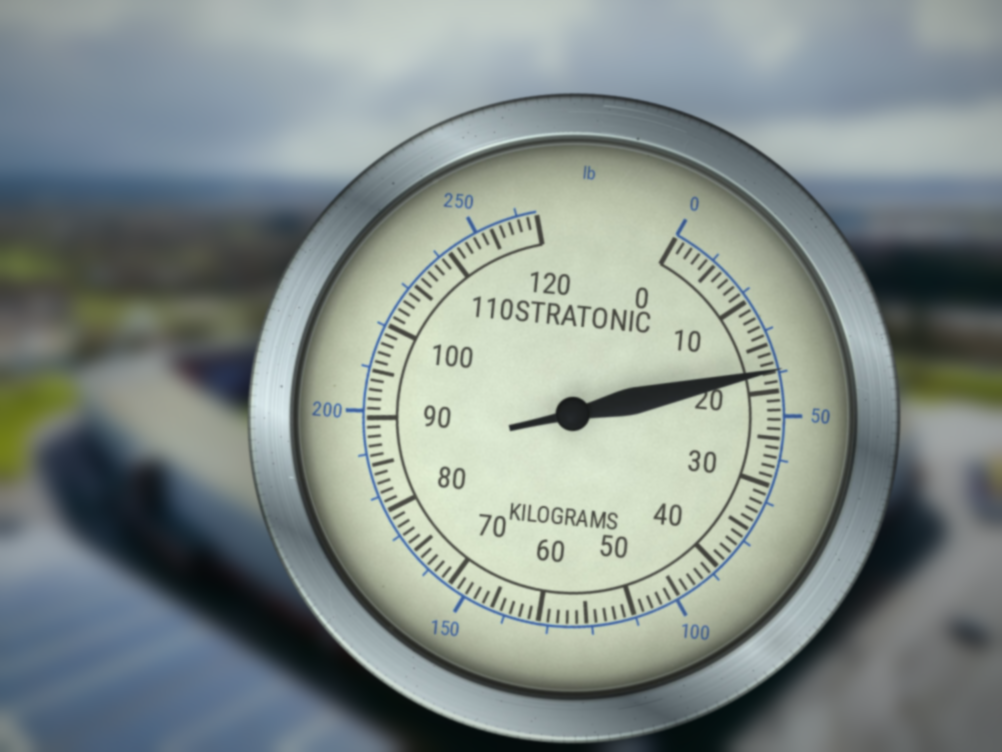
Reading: 18; kg
